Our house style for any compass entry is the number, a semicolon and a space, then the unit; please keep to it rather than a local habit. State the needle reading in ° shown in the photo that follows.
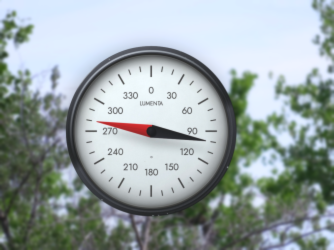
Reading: 280; °
